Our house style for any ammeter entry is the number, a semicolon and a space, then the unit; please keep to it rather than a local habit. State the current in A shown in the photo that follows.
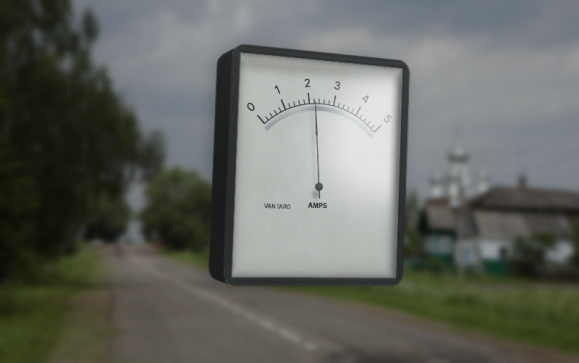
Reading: 2.2; A
